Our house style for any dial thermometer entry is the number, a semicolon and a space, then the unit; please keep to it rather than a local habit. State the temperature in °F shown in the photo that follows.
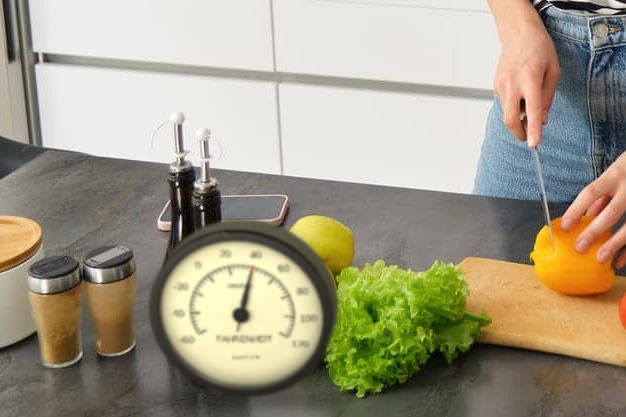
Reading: 40; °F
